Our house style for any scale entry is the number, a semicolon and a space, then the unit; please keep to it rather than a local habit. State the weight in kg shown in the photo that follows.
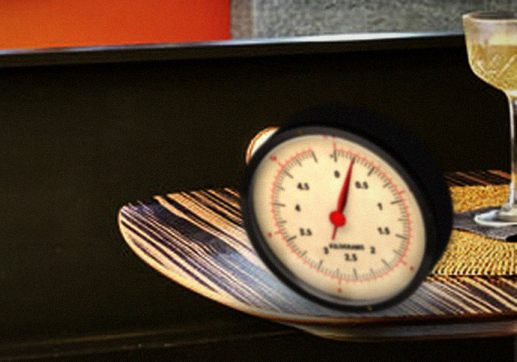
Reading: 0.25; kg
